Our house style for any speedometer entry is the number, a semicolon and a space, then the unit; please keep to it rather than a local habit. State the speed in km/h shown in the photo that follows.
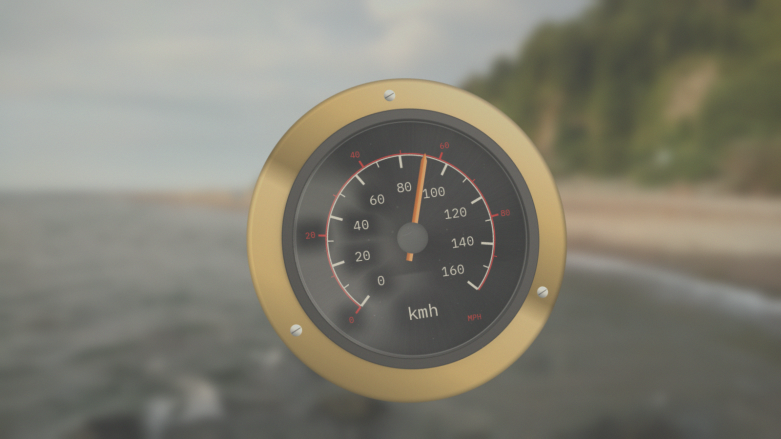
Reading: 90; km/h
